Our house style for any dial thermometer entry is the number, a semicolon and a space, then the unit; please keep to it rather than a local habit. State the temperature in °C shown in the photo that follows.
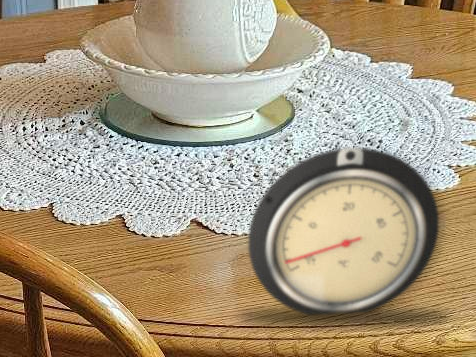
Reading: -16; °C
